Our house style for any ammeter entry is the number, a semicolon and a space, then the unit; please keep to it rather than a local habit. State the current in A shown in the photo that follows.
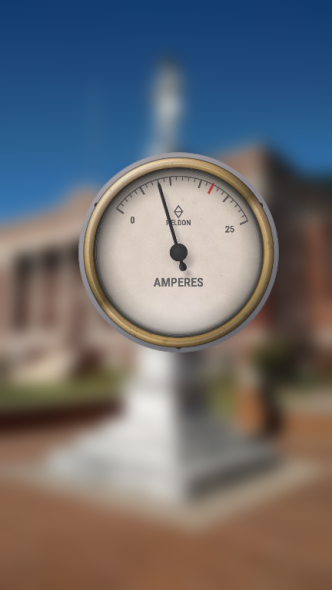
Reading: 8; A
